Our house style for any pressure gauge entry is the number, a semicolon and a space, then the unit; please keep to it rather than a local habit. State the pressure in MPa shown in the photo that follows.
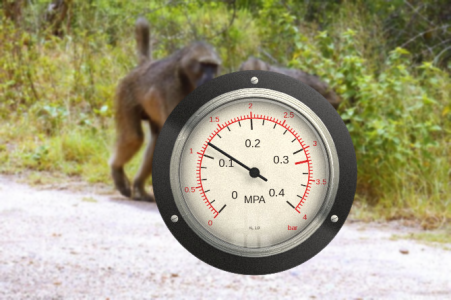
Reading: 0.12; MPa
